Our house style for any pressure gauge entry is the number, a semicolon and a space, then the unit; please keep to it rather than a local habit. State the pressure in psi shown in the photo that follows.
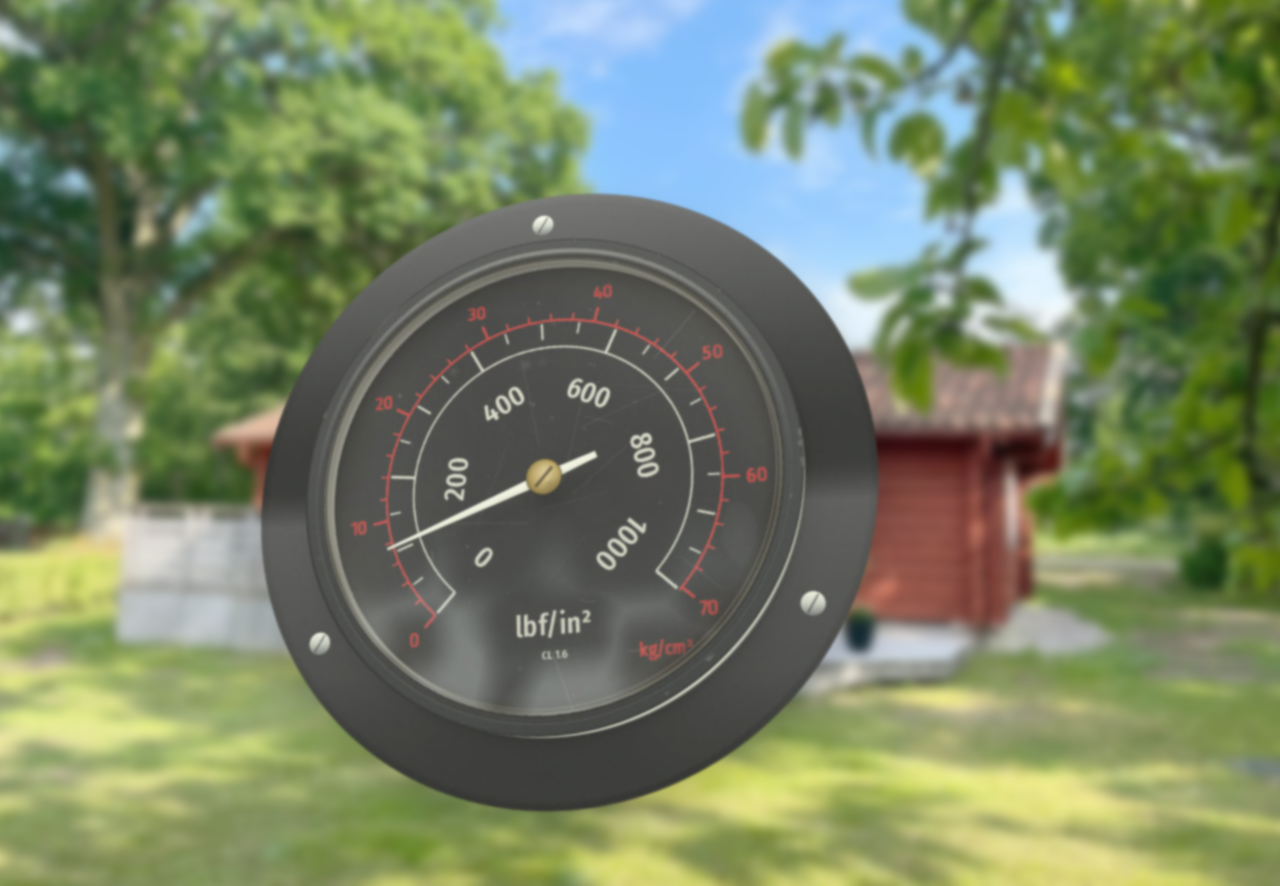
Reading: 100; psi
